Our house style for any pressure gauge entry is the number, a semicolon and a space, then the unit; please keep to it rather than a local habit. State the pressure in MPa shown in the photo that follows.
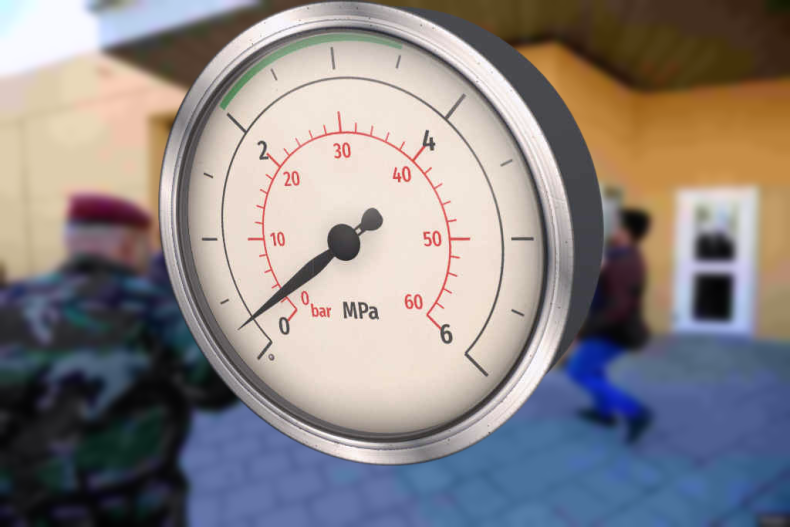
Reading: 0.25; MPa
